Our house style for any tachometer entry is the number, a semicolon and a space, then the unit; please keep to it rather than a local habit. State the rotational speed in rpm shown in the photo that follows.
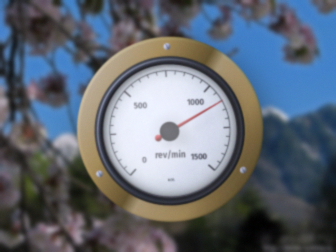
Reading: 1100; rpm
